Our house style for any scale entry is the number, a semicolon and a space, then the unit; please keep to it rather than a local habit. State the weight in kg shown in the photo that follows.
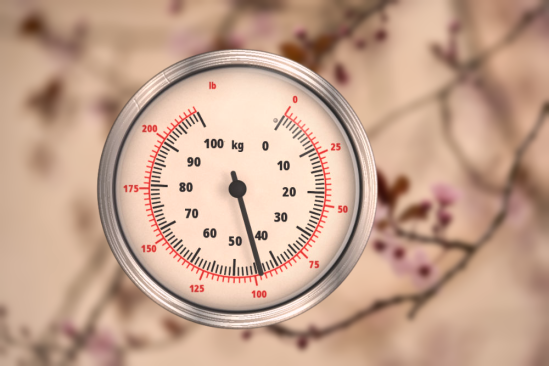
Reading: 44; kg
